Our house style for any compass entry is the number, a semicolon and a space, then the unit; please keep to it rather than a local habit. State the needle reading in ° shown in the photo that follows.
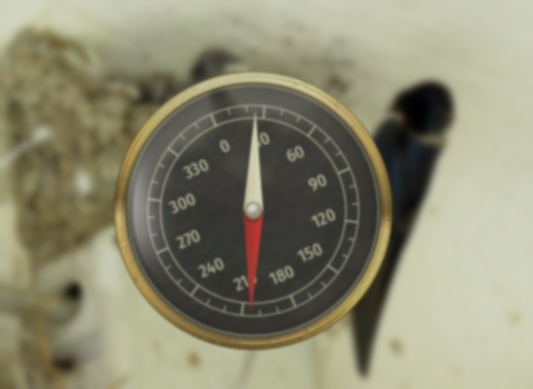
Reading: 205; °
